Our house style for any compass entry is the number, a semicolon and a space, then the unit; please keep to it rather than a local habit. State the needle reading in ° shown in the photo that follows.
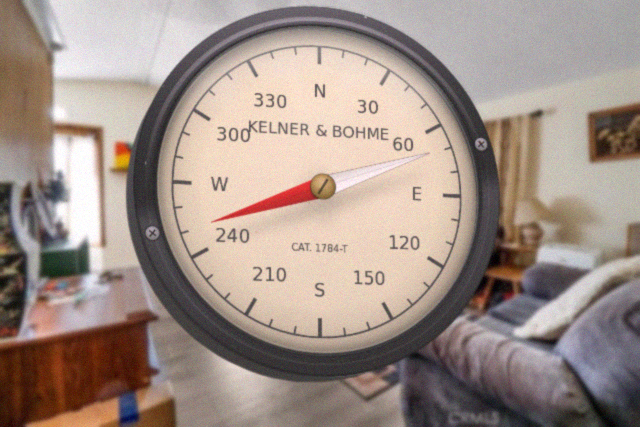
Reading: 250; °
